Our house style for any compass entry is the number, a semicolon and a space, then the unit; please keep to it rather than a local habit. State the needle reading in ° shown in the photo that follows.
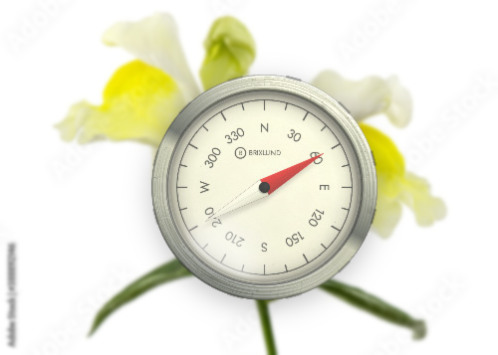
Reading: 60; °
